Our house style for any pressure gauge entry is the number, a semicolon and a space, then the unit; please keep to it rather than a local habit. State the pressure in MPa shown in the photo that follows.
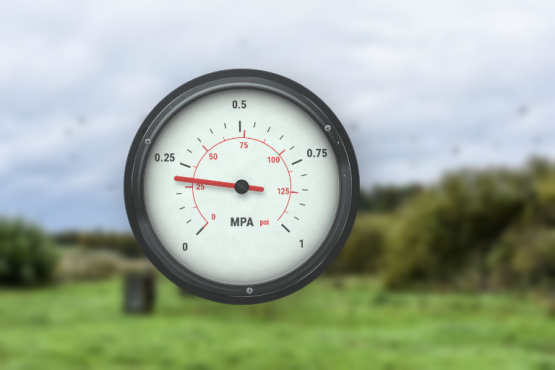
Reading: 0.2; MPa
